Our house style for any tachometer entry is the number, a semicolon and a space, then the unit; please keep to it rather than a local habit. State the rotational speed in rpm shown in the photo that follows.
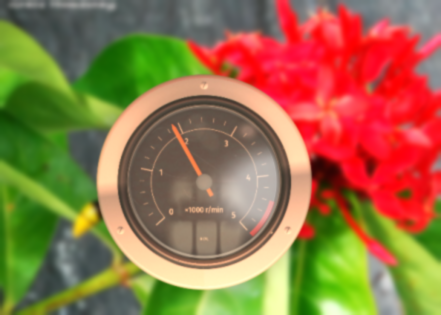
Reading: 1900; rpm
